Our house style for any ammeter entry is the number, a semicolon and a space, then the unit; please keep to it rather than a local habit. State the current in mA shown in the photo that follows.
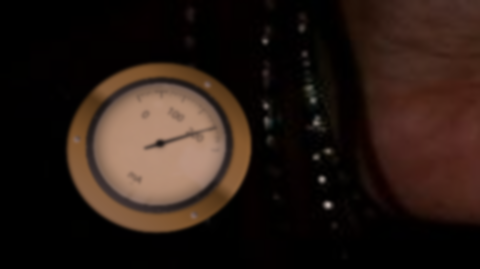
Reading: 200; mA
